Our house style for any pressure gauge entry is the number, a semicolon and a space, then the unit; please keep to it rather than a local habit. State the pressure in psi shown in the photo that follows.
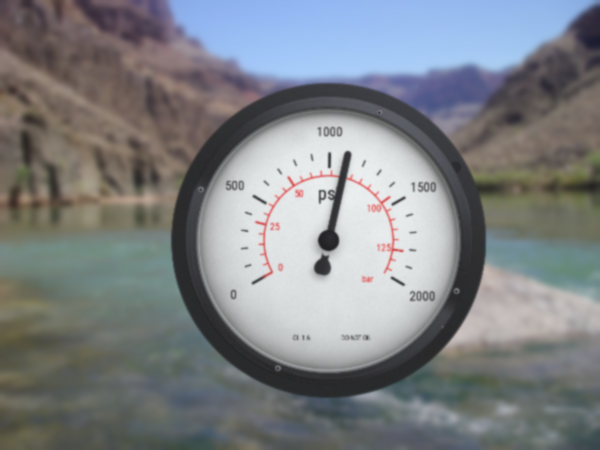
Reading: 1100; psi
